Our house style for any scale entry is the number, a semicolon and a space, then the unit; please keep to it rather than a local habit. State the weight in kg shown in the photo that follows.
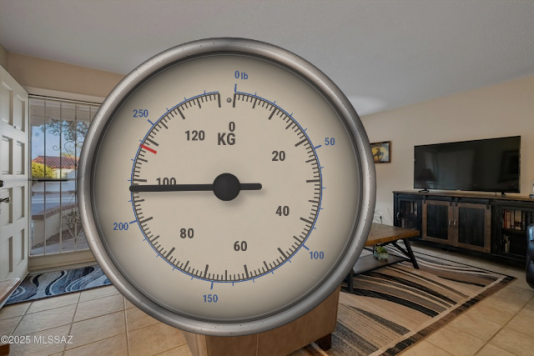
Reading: 98; kg
